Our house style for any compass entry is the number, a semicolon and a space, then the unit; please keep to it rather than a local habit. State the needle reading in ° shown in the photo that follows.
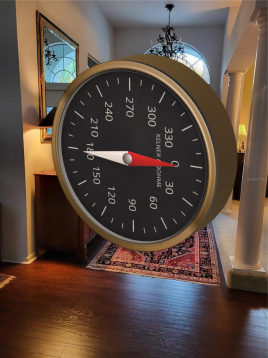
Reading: 0; °
